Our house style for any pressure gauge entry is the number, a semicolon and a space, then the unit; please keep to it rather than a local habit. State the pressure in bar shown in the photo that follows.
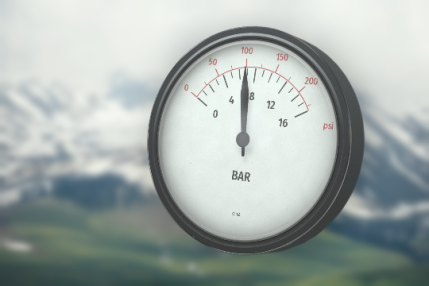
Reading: 7; bar
